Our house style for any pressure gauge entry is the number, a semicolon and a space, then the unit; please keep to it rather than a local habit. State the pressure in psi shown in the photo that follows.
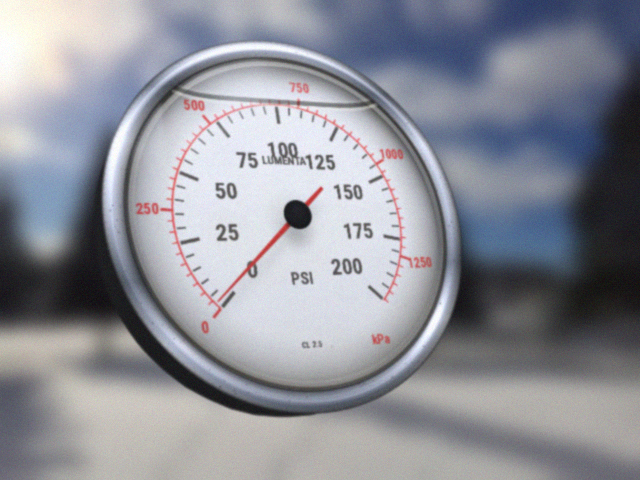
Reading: 2.5; psi
